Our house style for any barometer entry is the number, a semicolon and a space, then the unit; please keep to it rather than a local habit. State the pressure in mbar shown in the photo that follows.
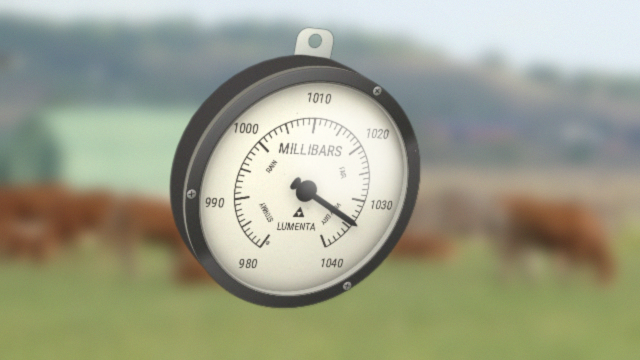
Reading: 1034; mbar
